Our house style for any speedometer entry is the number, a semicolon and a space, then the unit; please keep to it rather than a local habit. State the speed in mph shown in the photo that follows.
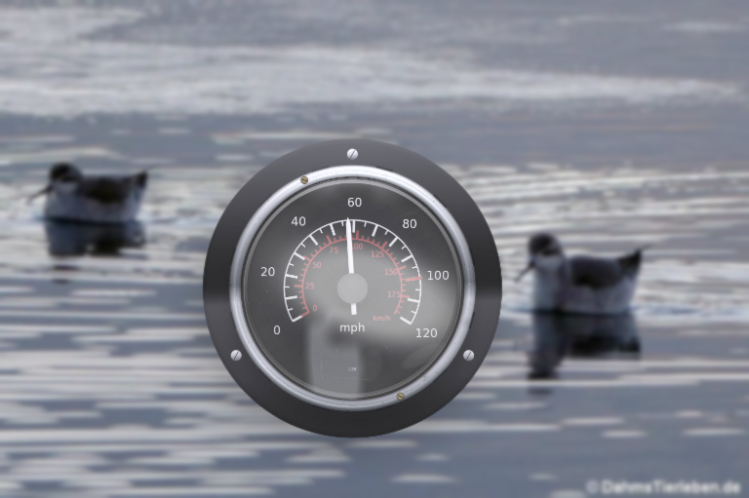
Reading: 57.5; mph
